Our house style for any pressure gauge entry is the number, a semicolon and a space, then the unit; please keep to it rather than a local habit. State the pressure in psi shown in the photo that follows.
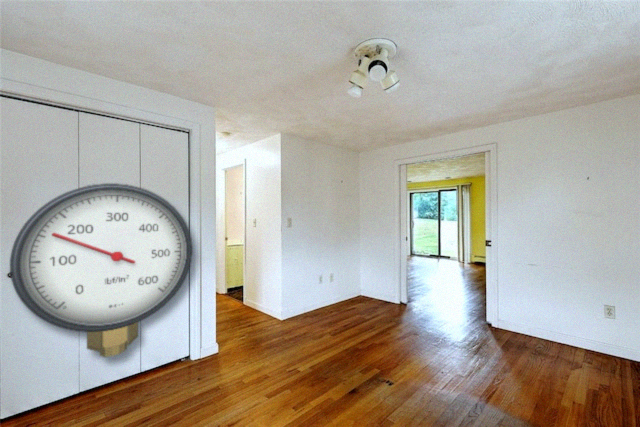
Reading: 160; psi
